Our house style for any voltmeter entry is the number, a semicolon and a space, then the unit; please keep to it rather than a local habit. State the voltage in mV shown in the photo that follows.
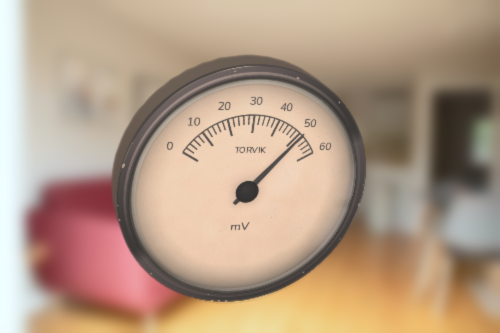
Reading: 50; mV
